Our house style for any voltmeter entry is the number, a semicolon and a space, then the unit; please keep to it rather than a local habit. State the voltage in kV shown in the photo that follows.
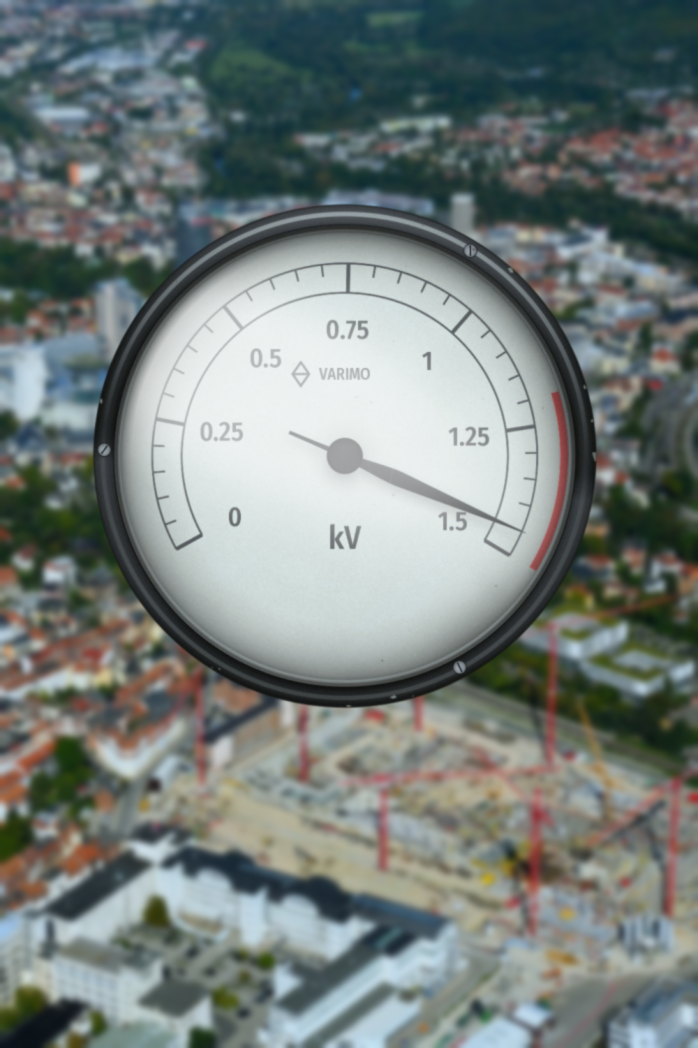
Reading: 1.45; kV
